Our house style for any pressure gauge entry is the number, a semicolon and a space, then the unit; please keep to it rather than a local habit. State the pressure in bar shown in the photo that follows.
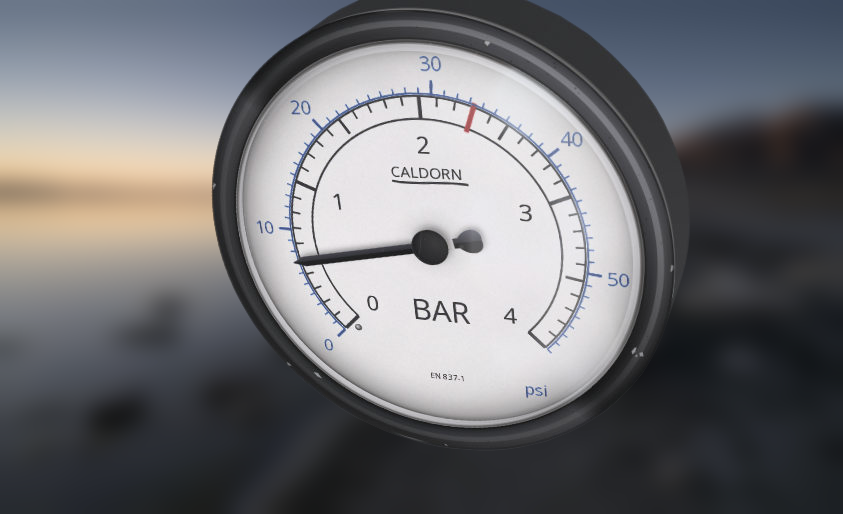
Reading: 0.5; bar
